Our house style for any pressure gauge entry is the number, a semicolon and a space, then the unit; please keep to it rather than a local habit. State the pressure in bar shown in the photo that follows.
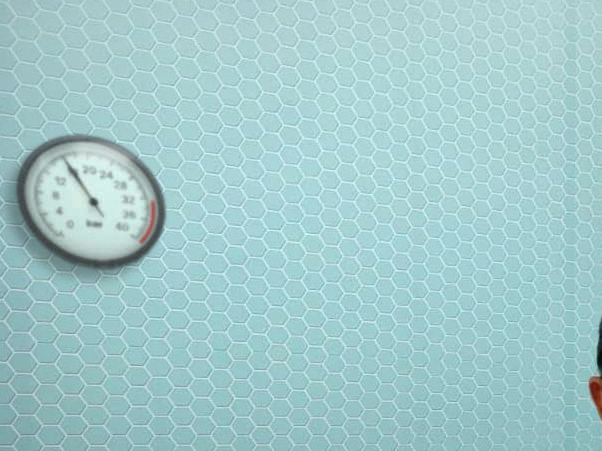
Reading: 16; bar
